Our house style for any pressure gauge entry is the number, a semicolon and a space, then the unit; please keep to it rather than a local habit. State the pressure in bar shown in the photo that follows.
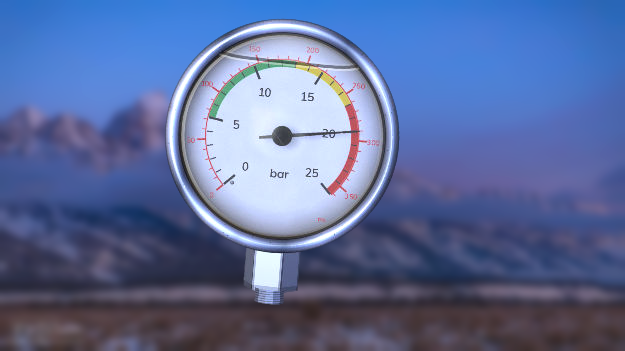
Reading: 20; bar
